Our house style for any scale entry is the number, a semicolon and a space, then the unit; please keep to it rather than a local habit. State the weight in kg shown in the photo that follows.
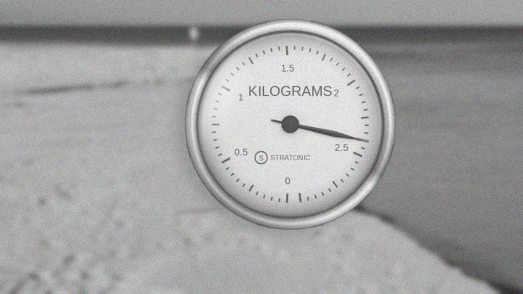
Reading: 2.4; kg
